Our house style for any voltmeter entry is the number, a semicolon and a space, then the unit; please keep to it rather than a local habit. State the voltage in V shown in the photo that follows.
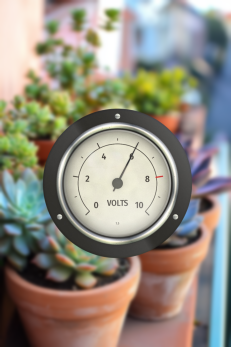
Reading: 6; V
